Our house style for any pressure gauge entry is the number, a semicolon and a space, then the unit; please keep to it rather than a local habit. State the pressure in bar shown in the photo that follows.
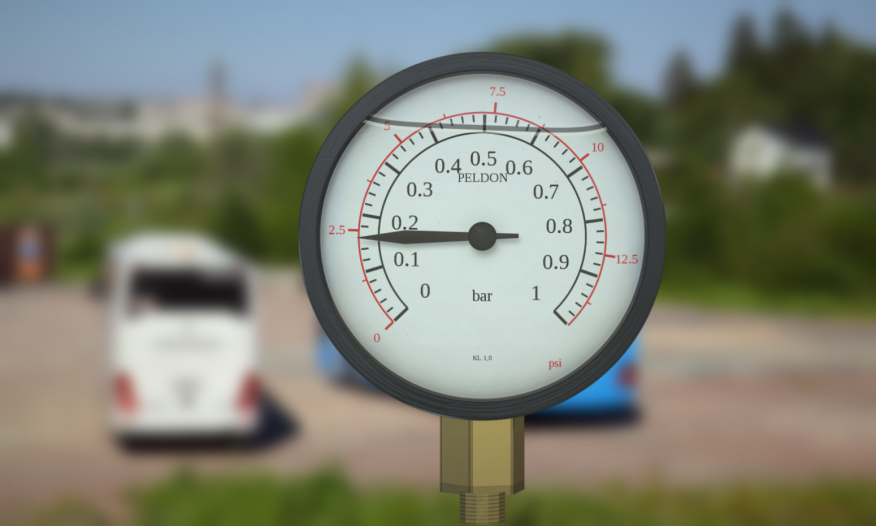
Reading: 0.16; bar
